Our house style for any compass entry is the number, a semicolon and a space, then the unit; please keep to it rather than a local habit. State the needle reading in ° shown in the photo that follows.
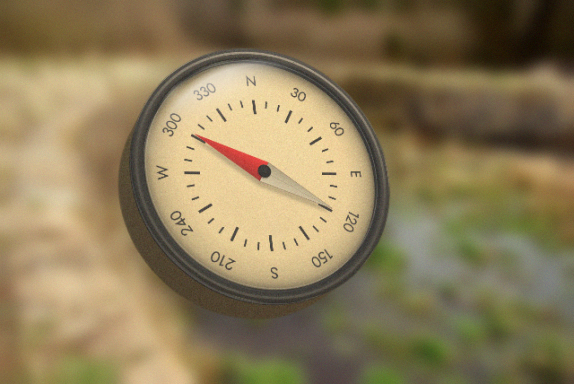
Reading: 300; °
